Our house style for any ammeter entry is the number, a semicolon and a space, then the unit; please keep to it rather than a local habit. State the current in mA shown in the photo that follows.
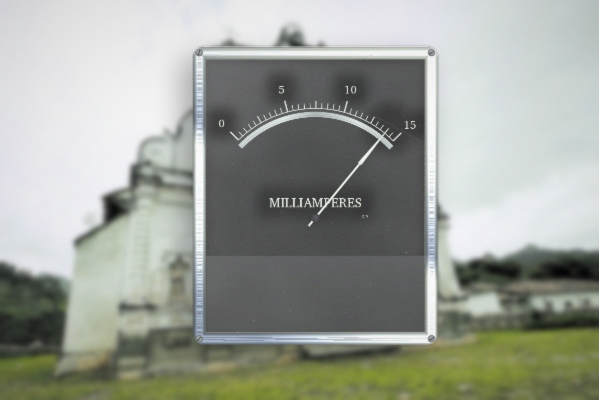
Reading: 14; mA
